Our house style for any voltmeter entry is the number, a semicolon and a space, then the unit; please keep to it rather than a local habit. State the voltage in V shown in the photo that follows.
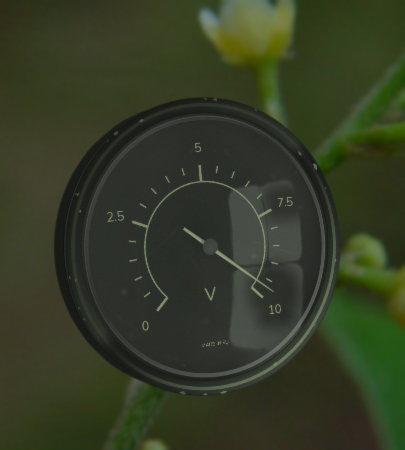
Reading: 9.75; V
